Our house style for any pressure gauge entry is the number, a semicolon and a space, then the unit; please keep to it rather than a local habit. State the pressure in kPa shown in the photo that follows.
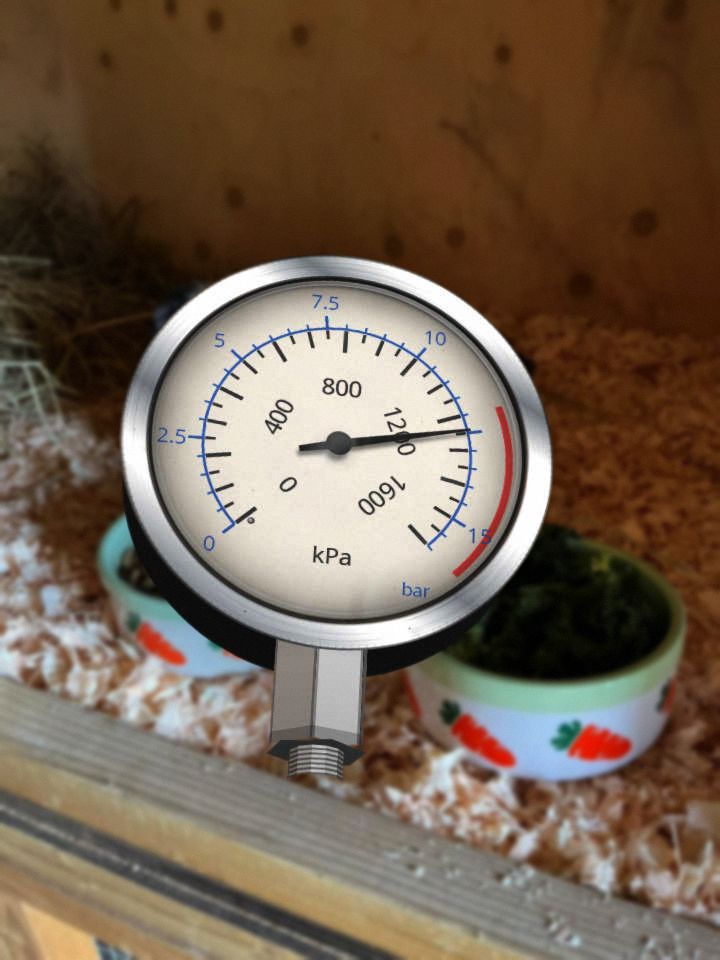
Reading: 1250; kPa
